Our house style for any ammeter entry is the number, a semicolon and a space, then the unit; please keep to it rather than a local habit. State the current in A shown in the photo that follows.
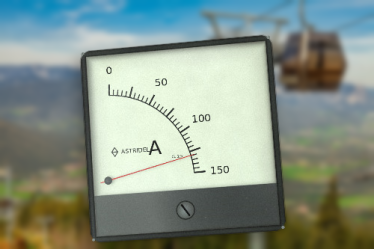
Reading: 130; A
